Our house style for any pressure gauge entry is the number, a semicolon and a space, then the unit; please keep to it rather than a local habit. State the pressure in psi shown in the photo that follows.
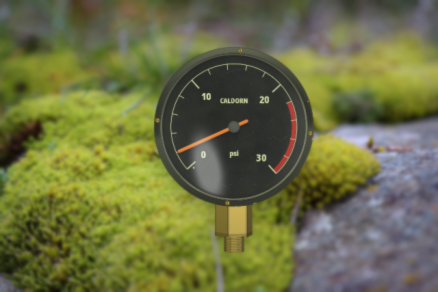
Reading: 2; psi
